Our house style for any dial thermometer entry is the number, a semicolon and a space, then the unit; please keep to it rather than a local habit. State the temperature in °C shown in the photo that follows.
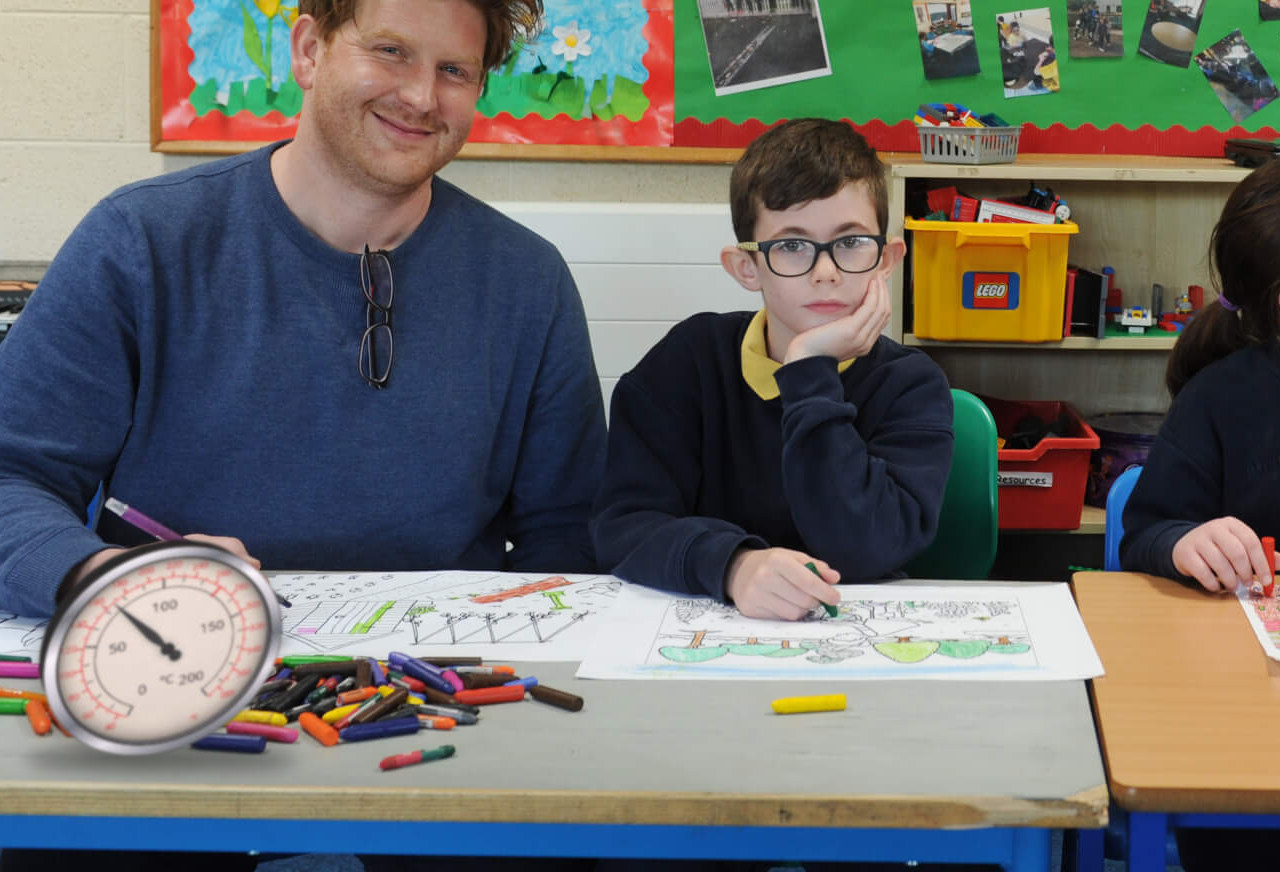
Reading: 75; °C
